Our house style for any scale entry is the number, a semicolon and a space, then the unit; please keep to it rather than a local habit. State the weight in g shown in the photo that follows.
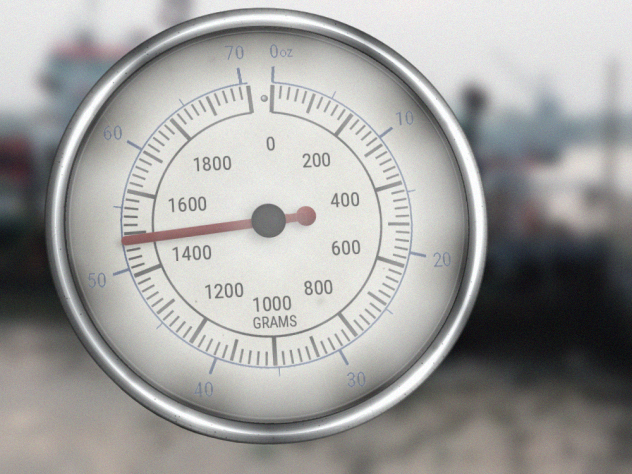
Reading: 1480; g
